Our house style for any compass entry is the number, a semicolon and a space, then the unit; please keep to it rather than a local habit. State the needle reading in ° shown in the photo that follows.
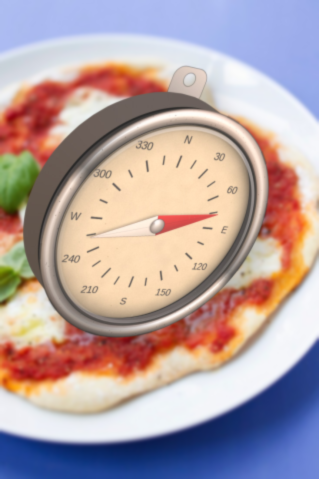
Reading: 75; °
